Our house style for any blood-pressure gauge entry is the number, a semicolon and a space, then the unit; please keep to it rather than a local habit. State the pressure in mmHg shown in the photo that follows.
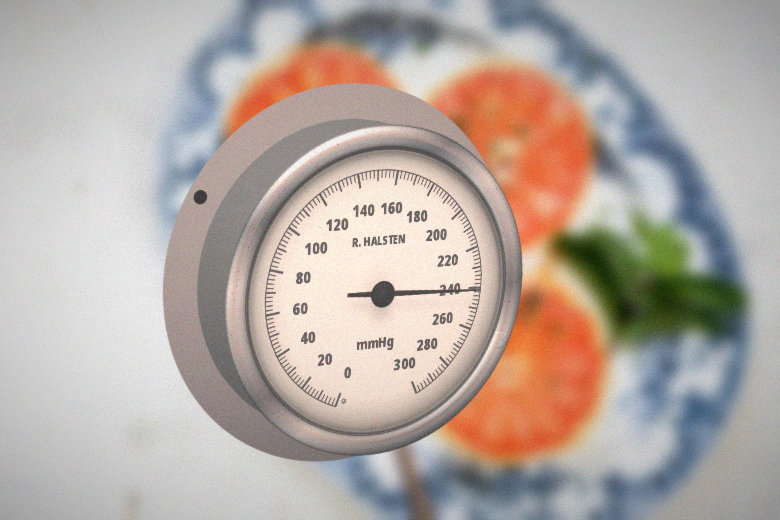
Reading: 240; mmHg
